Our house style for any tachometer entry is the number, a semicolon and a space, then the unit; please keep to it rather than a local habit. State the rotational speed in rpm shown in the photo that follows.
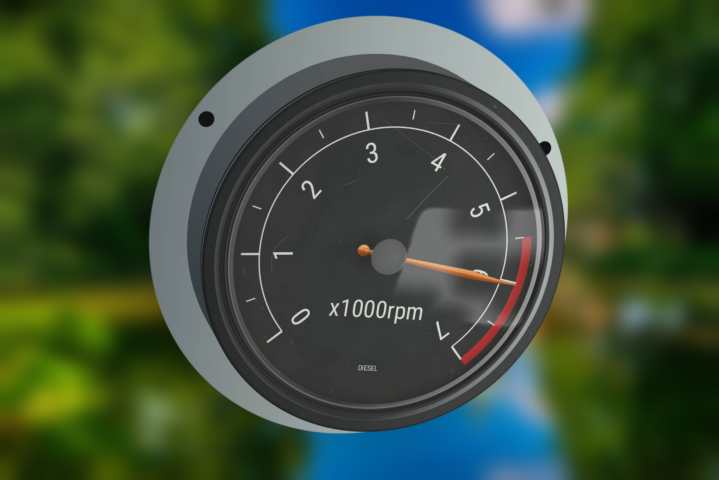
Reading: 6000; rpm
